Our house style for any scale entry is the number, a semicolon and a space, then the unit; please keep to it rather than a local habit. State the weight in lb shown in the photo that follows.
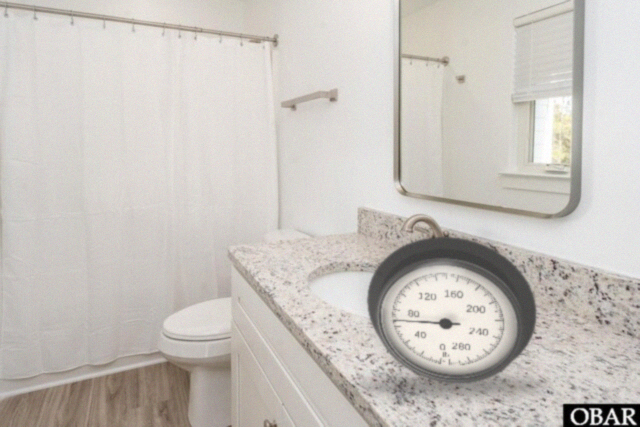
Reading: 70; lb
